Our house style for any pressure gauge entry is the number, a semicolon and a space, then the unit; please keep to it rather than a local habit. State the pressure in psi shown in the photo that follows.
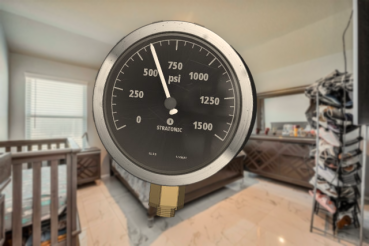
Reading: 600; psi
